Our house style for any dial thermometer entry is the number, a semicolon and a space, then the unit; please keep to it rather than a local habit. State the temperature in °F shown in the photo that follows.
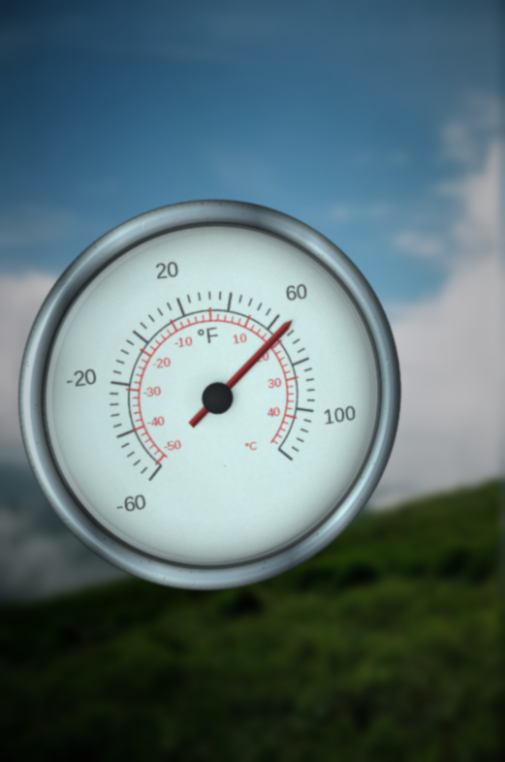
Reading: 64; °F
